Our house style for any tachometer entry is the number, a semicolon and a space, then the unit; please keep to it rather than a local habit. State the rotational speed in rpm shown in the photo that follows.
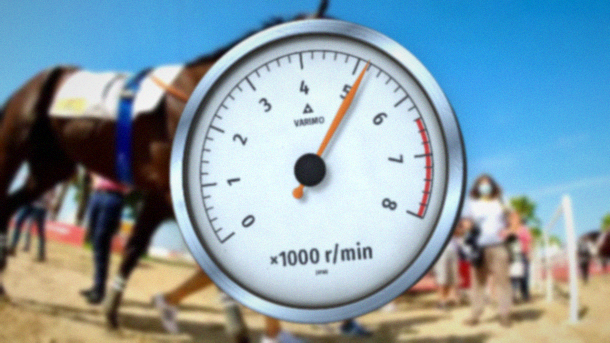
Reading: 5200; rpm
